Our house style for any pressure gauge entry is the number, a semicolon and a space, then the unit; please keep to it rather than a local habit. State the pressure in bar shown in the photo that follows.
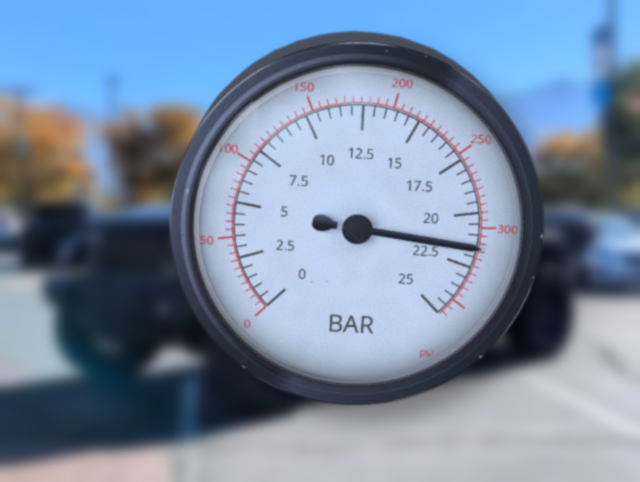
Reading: 21.5; bar
